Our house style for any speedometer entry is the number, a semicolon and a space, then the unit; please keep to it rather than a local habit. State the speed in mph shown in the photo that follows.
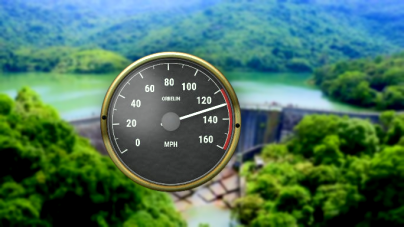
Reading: 130; mph
